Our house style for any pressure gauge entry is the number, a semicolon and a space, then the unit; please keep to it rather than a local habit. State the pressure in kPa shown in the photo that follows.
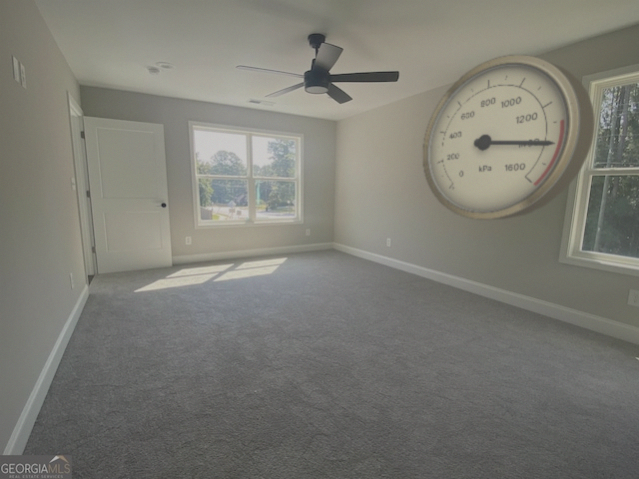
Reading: 1400; kPa
